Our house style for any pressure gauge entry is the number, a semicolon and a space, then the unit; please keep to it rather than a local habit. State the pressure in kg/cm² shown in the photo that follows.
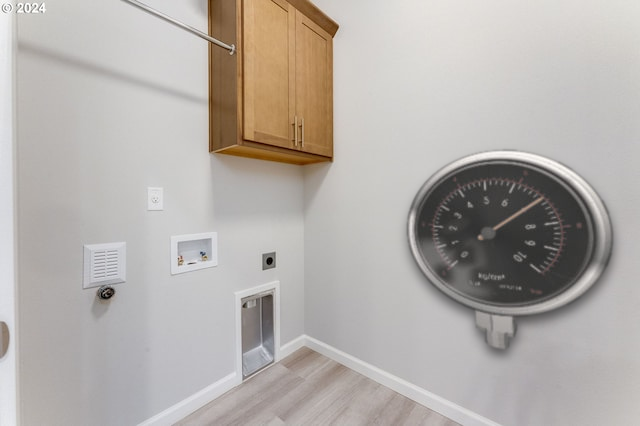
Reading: 7; kg/cm²
